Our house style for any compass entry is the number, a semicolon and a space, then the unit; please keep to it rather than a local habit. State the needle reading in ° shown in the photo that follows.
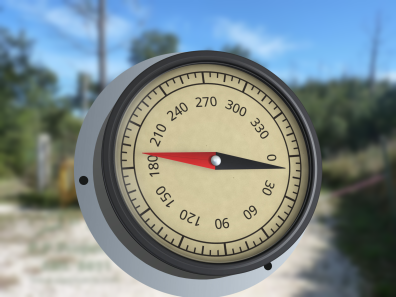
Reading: 190; °
